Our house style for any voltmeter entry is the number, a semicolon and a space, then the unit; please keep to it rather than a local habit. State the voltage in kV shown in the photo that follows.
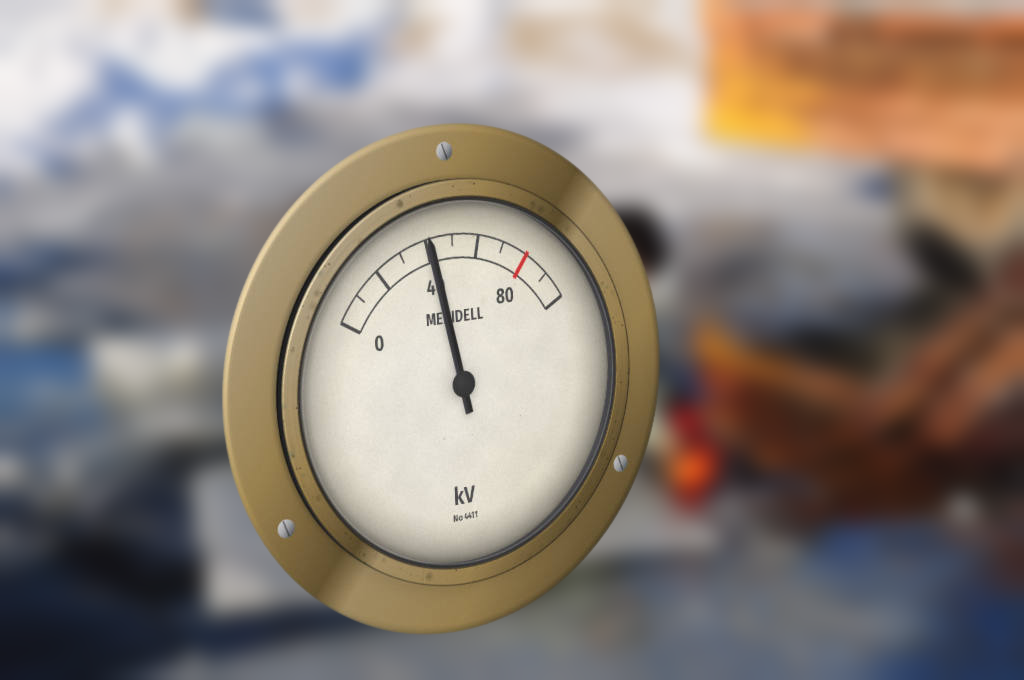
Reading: 40; kV
